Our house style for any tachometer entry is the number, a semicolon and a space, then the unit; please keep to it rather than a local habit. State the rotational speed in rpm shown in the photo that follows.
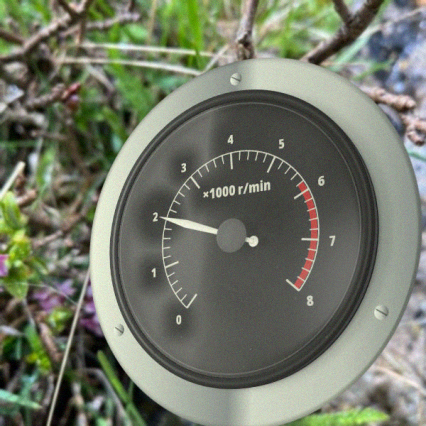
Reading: 2000; rpm
